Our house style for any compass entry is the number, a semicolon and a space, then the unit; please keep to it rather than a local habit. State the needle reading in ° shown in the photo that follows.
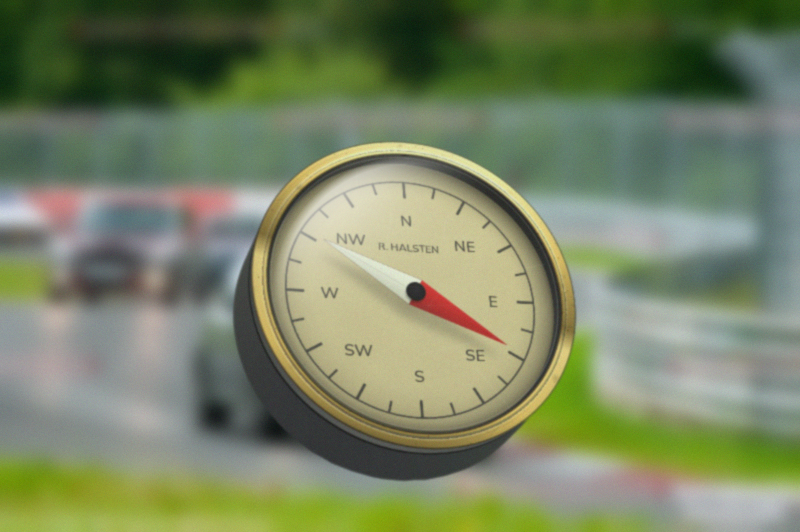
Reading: 120; °
